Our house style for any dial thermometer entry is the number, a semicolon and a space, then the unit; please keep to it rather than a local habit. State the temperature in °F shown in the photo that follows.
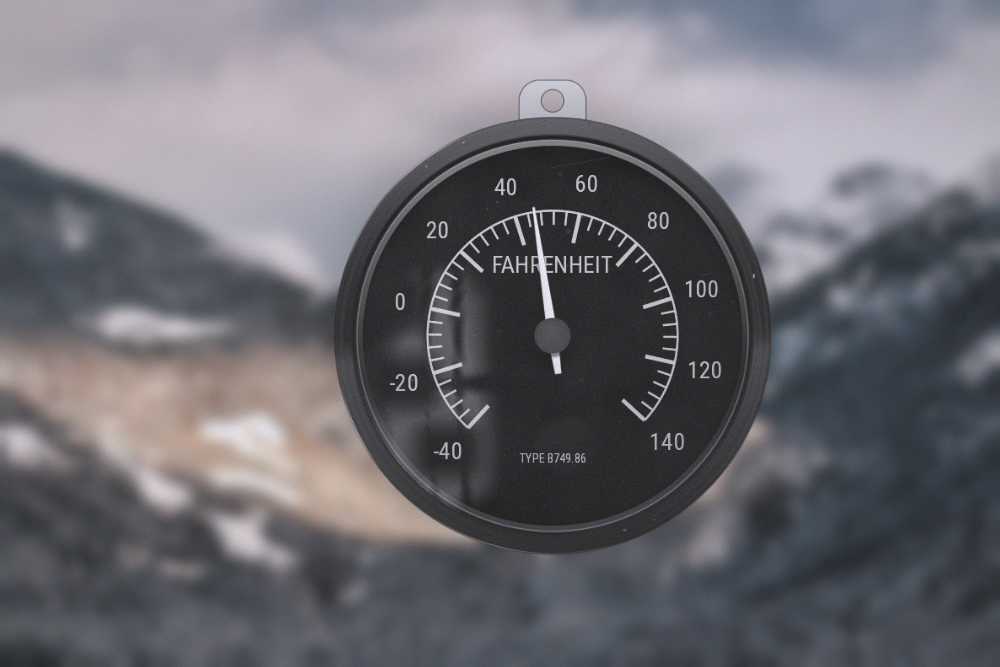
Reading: 46; °F
